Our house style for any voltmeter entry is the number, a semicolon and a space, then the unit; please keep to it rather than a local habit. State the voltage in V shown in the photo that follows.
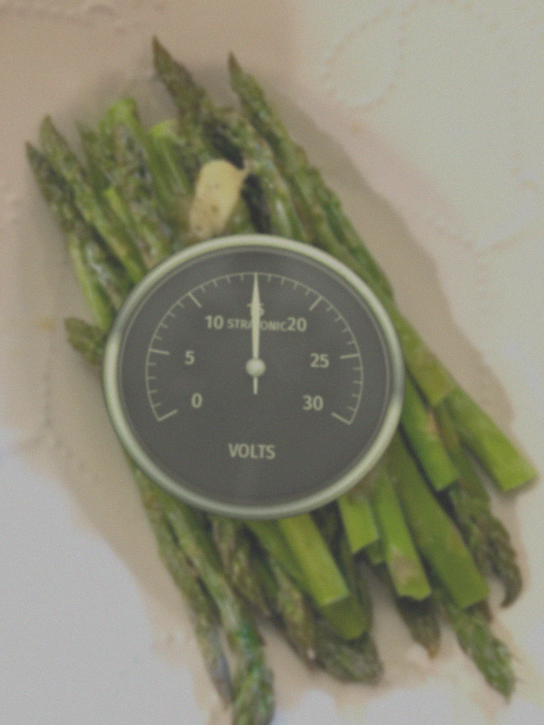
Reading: 15; V
